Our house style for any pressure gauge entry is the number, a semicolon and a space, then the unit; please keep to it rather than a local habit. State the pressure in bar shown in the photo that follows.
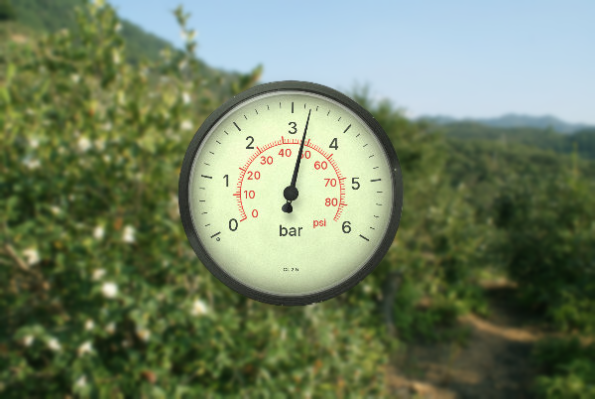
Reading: 3.3; bar
